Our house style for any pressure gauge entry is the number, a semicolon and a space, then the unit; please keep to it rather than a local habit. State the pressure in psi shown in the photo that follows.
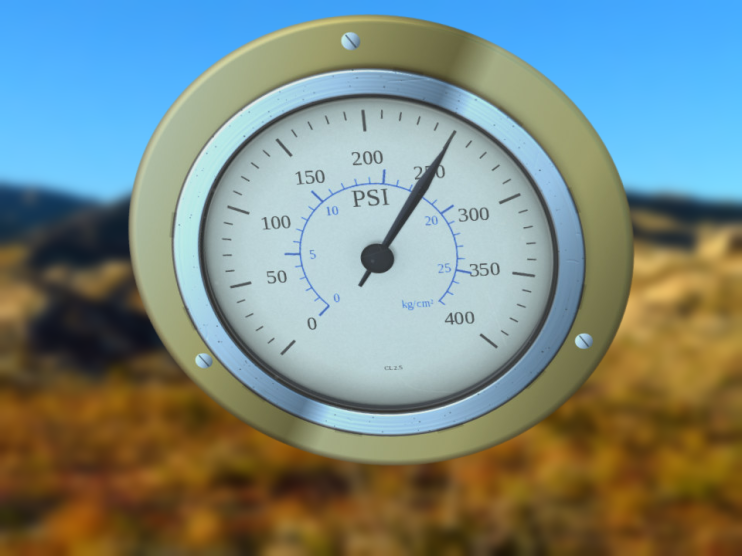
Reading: 250; psi
